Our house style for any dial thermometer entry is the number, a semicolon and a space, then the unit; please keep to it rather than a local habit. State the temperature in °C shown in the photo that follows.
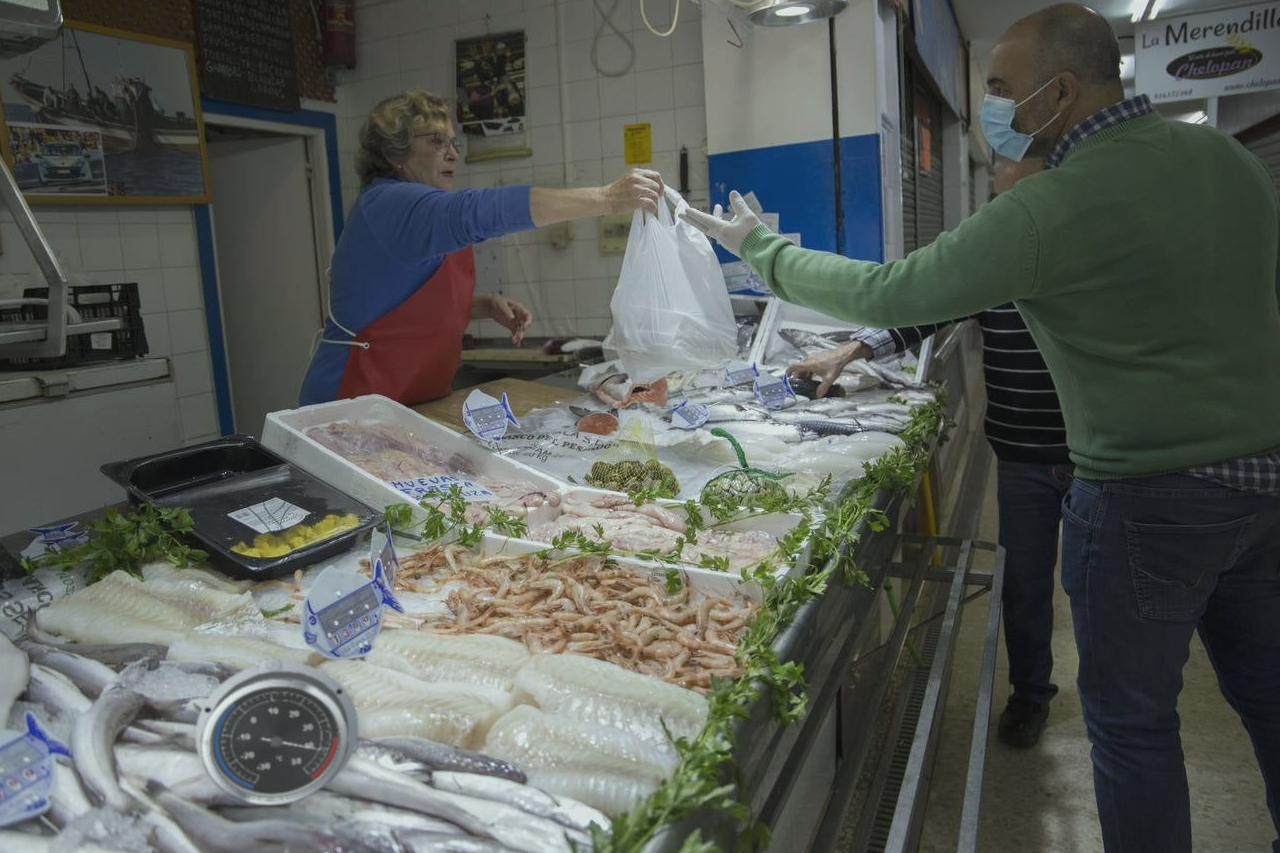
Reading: 40; °C
